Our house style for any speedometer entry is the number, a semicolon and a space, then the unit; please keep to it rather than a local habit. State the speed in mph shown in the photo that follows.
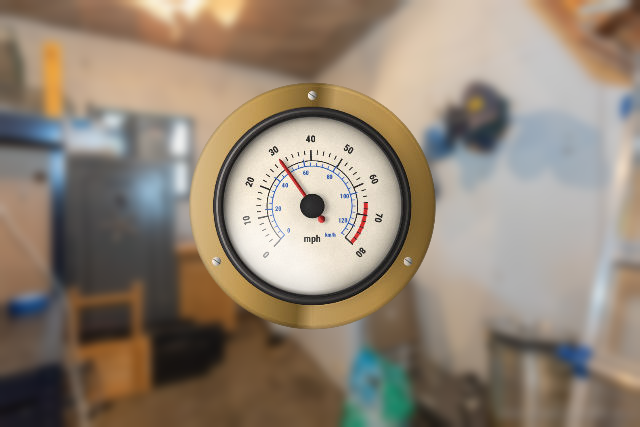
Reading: 30; mph
